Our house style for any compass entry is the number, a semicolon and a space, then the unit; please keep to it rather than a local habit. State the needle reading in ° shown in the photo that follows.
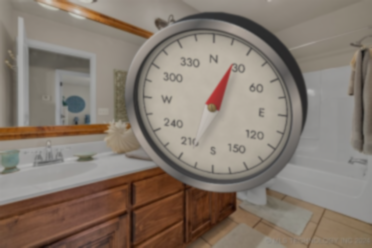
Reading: 22.5; °
